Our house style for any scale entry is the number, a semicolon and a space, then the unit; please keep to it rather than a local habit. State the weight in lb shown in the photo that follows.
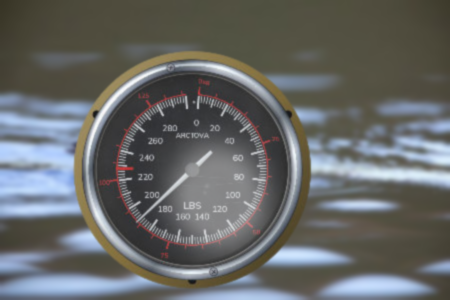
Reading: 190; lb
